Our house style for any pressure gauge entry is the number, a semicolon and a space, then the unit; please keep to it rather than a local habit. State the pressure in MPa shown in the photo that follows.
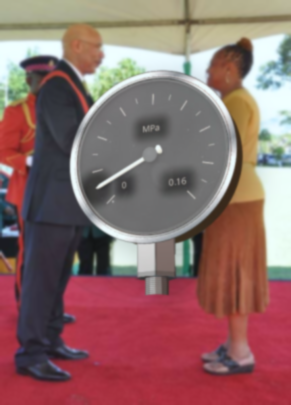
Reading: 0.01; MPa
